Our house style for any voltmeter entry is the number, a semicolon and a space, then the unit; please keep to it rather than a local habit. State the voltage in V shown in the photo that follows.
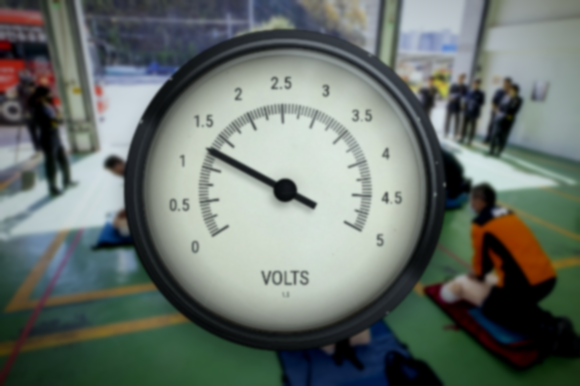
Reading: 1.25; V
